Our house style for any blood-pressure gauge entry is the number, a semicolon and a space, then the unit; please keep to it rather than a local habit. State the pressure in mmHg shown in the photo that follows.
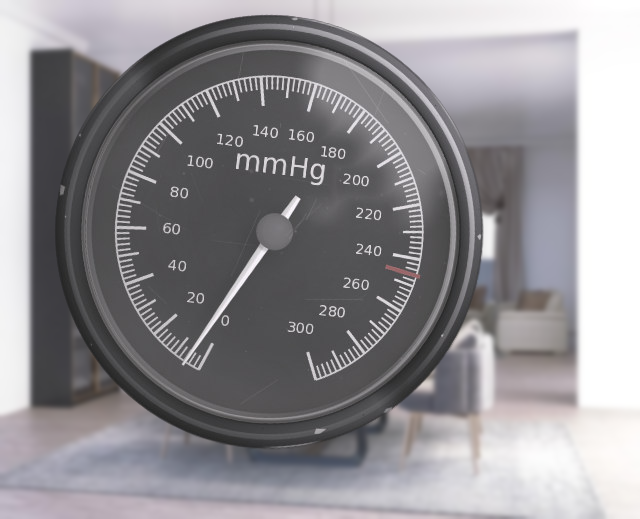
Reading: 6; mmHg
